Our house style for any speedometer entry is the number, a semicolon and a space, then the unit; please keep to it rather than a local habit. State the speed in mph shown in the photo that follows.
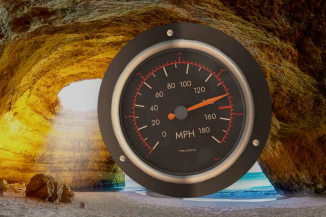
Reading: 140; mph
